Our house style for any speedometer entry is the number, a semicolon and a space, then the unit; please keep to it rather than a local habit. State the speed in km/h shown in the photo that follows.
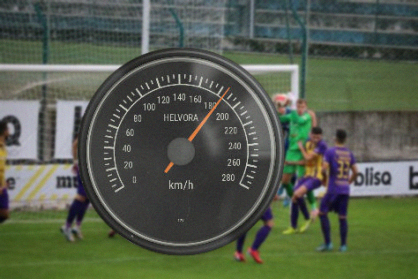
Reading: 185; km/h
